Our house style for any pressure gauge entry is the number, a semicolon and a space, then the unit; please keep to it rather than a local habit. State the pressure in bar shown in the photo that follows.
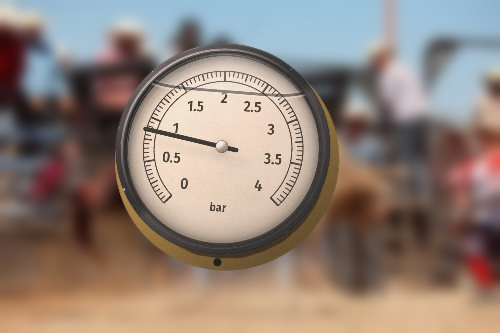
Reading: 0.85; bar
